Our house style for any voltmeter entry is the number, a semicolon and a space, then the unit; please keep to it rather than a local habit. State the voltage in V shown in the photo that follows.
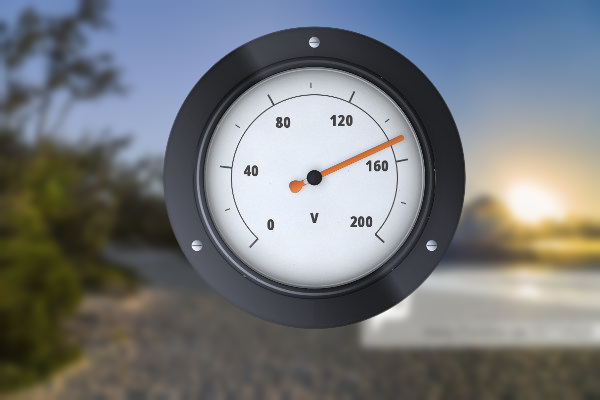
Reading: 150; V
